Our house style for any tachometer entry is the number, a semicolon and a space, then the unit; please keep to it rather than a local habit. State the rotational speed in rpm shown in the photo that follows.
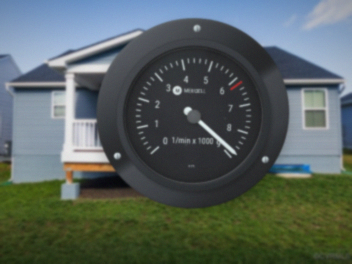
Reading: 8800; rpm
